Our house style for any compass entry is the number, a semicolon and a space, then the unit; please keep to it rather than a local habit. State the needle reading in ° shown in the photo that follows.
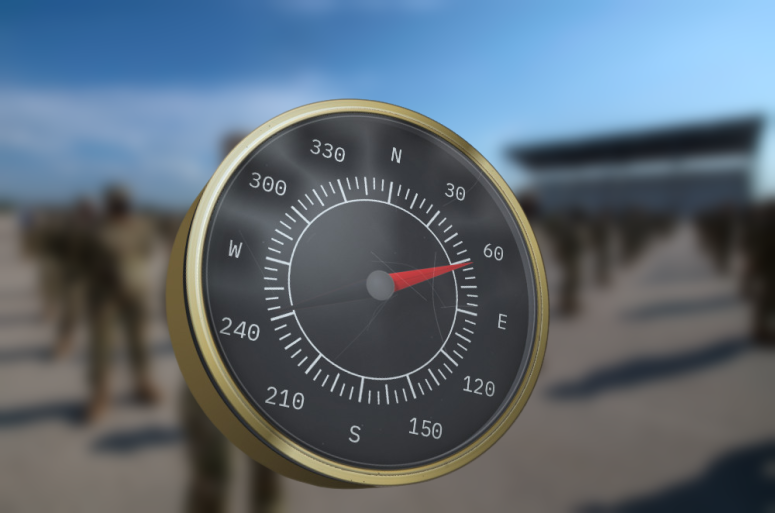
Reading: 62.5; °
